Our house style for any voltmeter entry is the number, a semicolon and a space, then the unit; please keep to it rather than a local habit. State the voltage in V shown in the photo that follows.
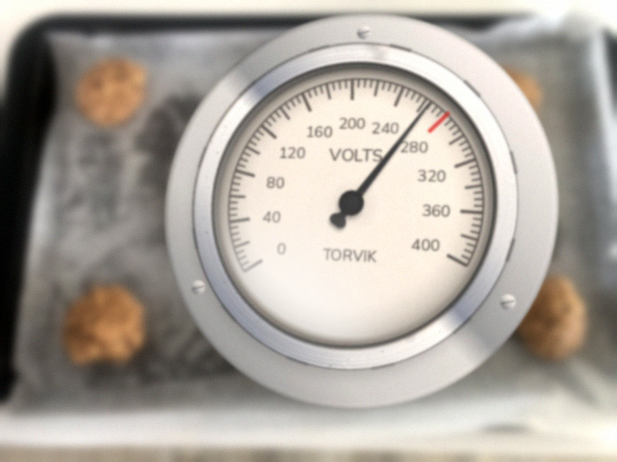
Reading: 265; V
